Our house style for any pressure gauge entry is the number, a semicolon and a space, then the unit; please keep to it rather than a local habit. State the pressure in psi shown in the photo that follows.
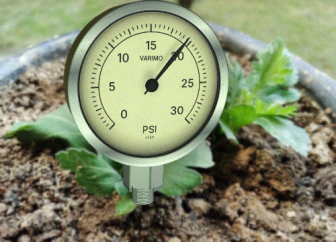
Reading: 19.5; psi
